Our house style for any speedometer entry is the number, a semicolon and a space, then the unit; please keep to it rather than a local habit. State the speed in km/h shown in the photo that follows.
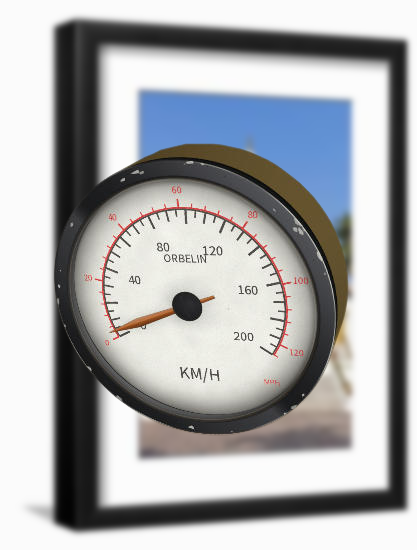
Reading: 5; km/h
